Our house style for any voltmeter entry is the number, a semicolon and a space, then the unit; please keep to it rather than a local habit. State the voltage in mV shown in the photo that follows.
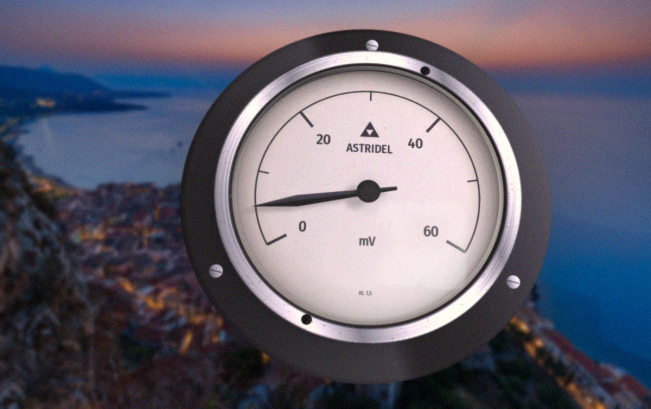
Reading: 5; mV
